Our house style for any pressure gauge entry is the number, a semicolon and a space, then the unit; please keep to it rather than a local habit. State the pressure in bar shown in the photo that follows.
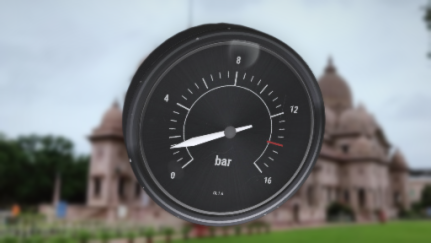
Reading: 1.5; bar
